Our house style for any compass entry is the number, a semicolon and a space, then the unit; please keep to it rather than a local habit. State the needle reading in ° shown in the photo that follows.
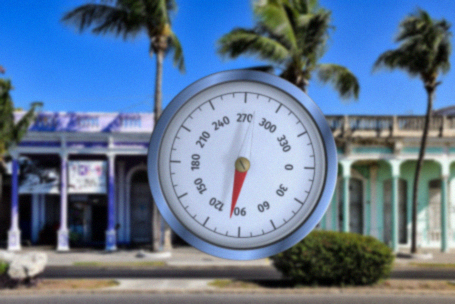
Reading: 100; °
